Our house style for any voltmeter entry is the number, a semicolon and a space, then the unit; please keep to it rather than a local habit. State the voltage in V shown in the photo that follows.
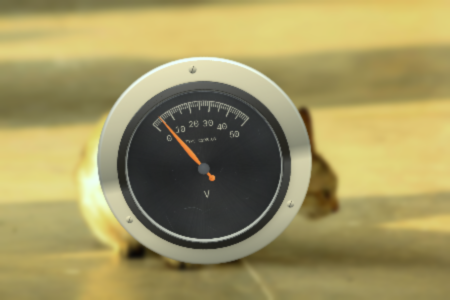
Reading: 5; V
